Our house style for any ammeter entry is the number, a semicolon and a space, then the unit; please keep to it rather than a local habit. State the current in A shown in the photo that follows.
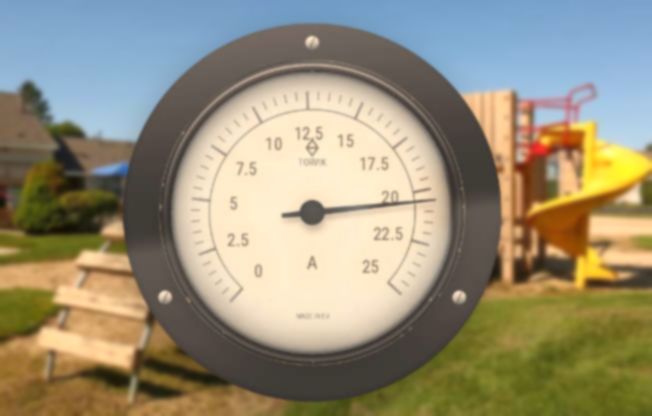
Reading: 20.5; A
